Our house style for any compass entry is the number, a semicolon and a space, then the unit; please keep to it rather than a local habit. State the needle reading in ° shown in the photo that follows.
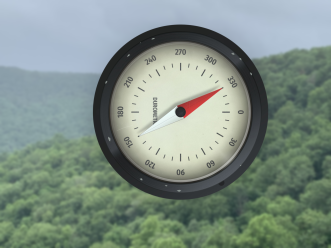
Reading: 330; °
